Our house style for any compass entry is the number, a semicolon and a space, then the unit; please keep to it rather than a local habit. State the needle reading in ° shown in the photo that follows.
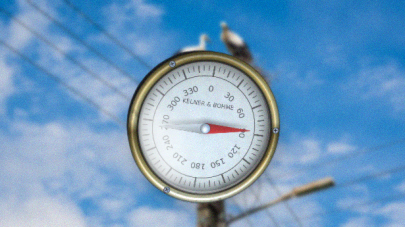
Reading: 85; °
